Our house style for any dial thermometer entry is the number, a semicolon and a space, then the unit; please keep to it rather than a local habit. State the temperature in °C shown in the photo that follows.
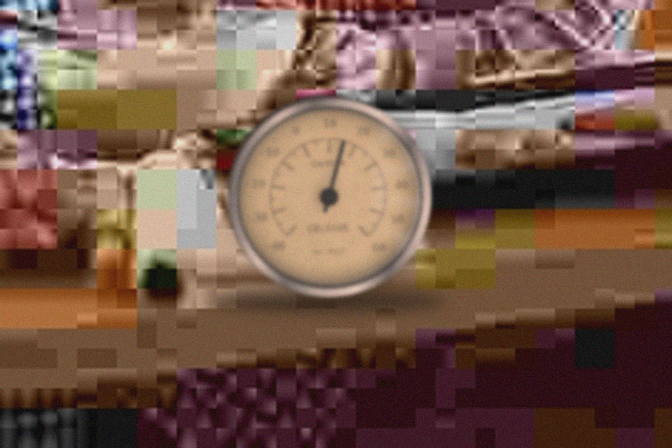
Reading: 15; °C
